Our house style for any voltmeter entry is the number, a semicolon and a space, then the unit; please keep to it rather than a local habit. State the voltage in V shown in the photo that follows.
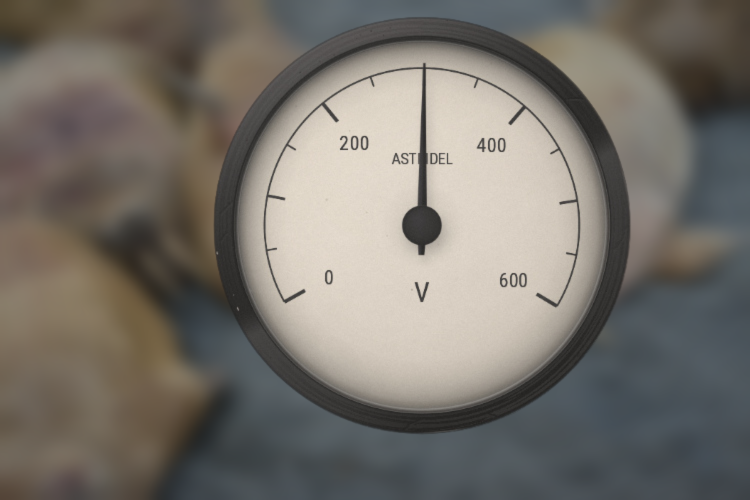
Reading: 300; V
